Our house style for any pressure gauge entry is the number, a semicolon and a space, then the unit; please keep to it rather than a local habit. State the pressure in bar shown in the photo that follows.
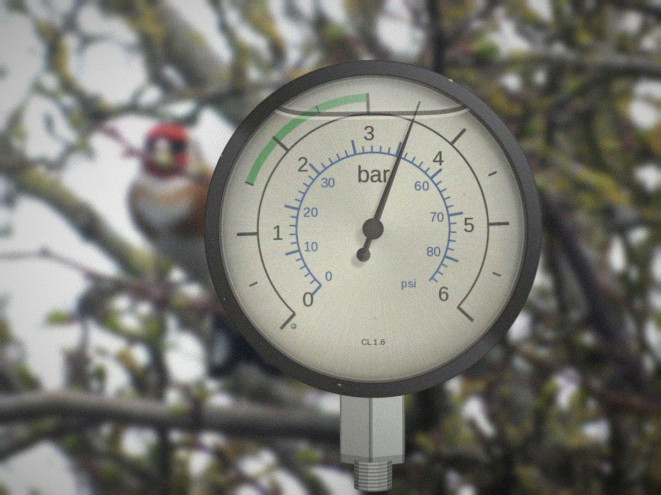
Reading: 3.5; bar
